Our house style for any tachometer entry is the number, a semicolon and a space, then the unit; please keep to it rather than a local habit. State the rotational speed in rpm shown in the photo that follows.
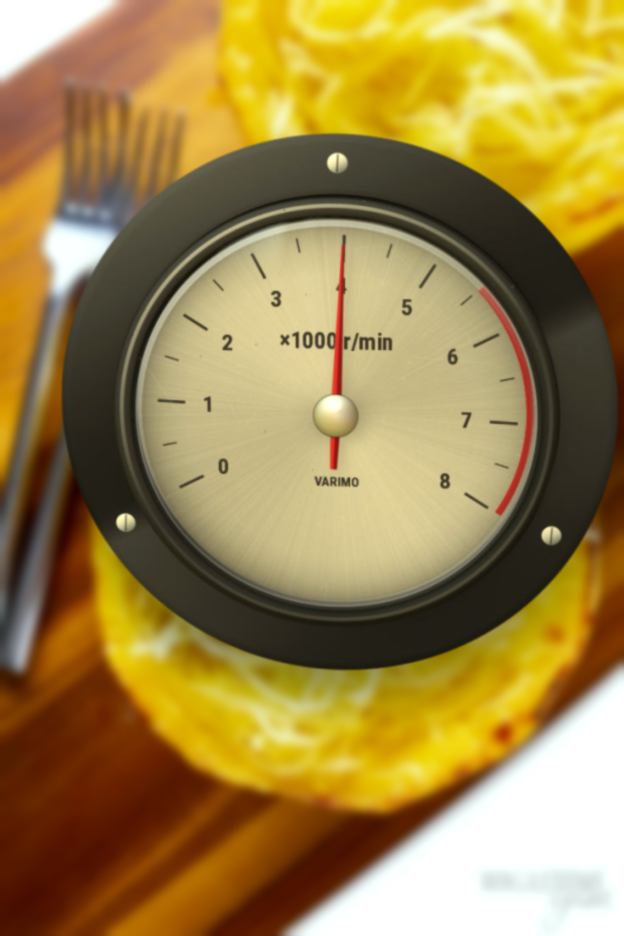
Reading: 4000; rpm
